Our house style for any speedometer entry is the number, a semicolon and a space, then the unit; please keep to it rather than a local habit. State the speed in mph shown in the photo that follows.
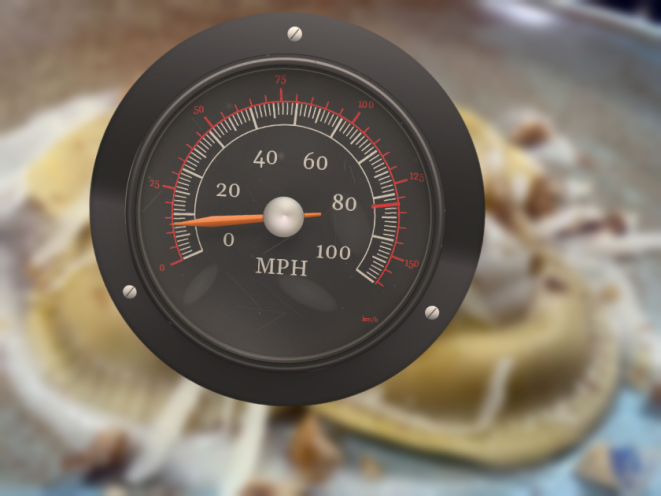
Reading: 8; mph
